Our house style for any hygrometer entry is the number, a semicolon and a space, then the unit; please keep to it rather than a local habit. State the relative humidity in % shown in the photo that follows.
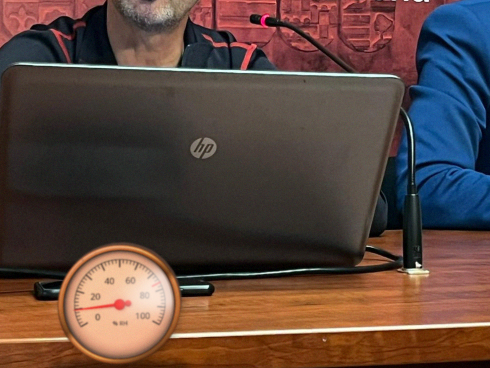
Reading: 10; %
